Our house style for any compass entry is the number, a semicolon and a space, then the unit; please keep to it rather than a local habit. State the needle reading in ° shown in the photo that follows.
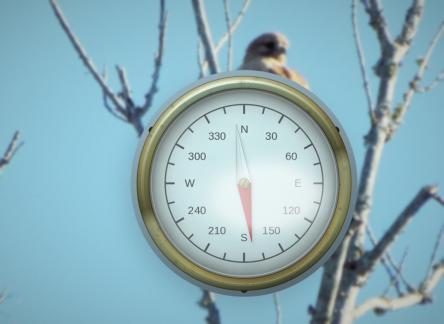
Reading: 172.5; °
